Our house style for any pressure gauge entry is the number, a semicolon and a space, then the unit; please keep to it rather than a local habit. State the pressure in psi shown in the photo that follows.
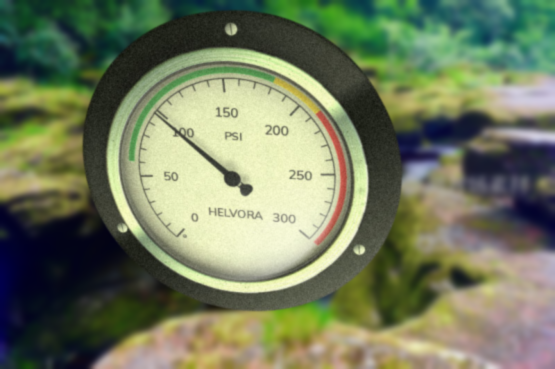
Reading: 100; psi
